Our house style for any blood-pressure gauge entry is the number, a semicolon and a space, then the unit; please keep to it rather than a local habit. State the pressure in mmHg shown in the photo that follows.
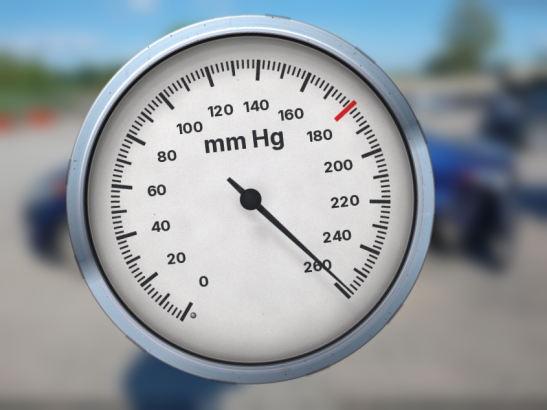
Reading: 258; mmHg
